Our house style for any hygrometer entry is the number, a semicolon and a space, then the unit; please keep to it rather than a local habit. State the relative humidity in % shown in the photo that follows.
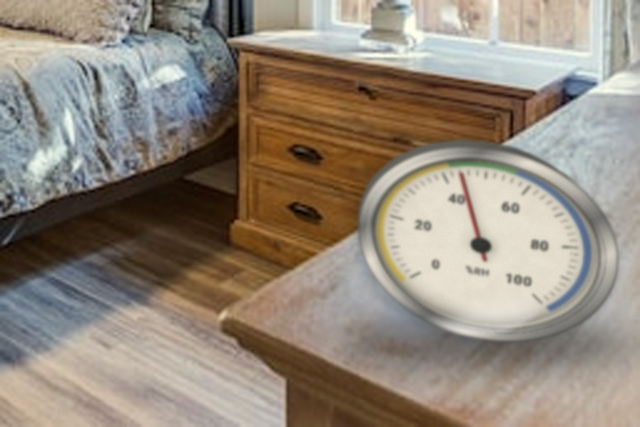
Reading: 44; %
